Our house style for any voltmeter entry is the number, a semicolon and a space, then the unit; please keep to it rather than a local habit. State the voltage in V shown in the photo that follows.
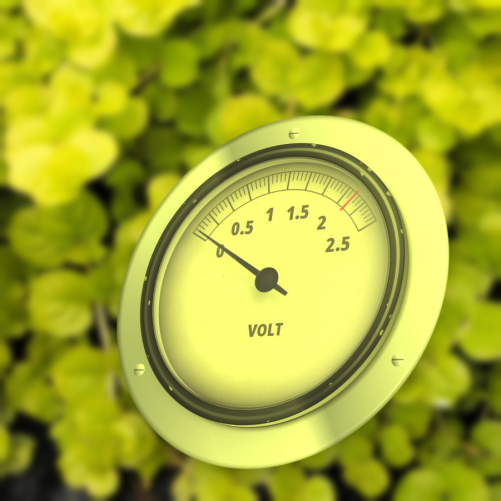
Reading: 0.05; V
